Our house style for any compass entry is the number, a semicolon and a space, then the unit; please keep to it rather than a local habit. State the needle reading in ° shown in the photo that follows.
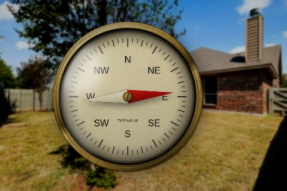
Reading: 85; °
